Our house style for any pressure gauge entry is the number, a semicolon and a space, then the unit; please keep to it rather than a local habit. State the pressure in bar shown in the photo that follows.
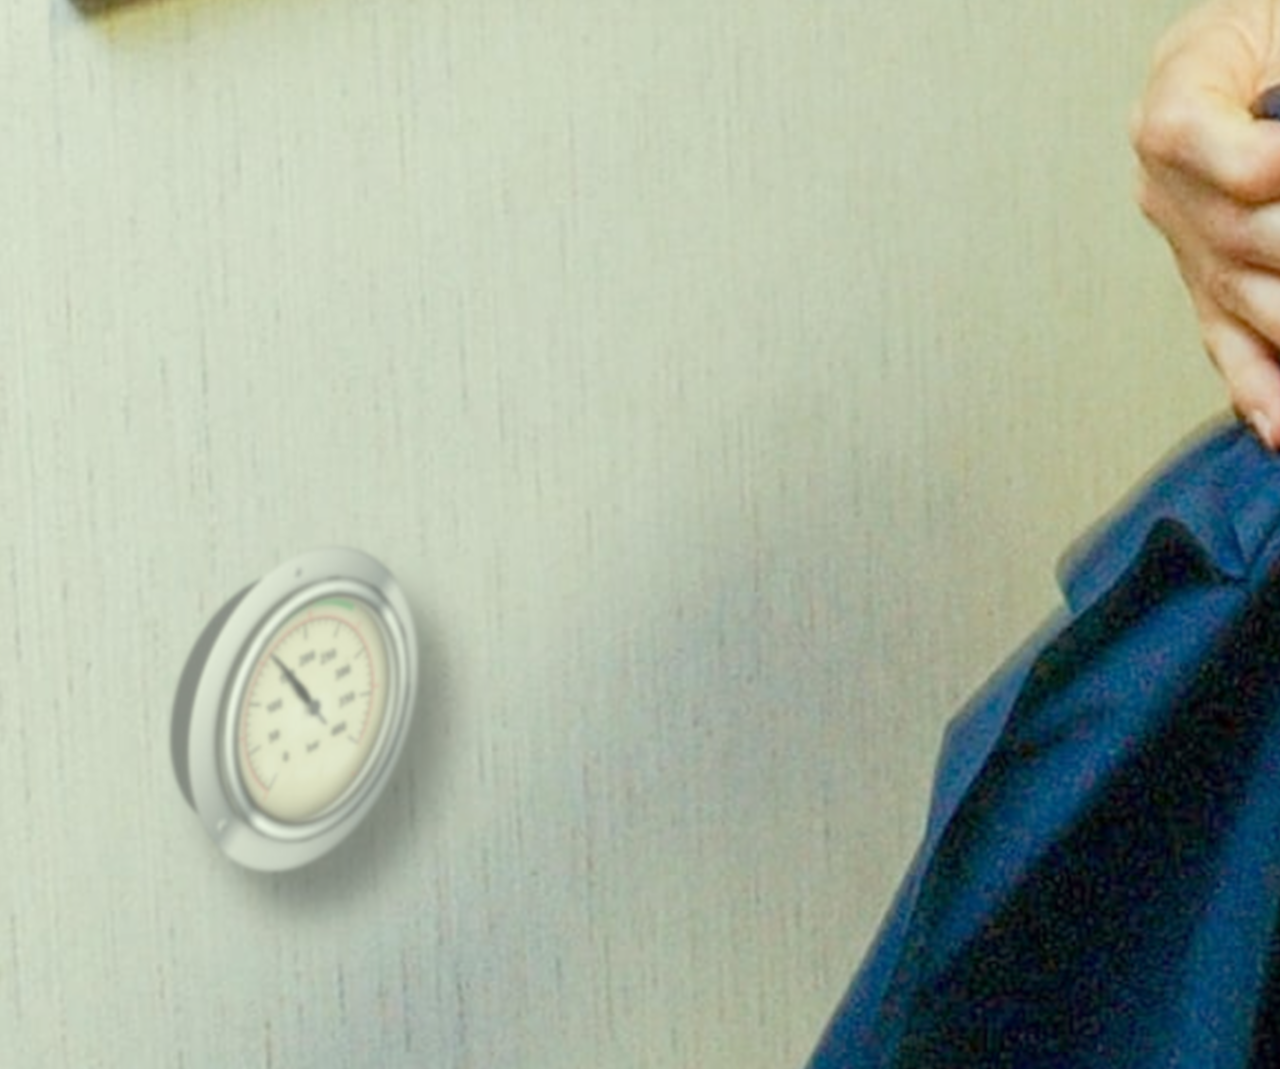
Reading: 150; bar
